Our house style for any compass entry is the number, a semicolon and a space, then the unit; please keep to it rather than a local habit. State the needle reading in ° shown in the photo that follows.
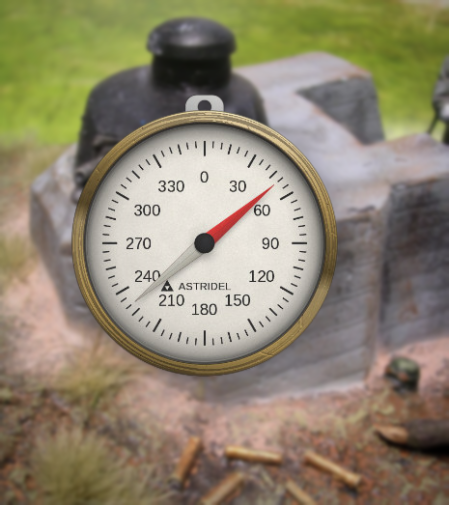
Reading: 50; °
